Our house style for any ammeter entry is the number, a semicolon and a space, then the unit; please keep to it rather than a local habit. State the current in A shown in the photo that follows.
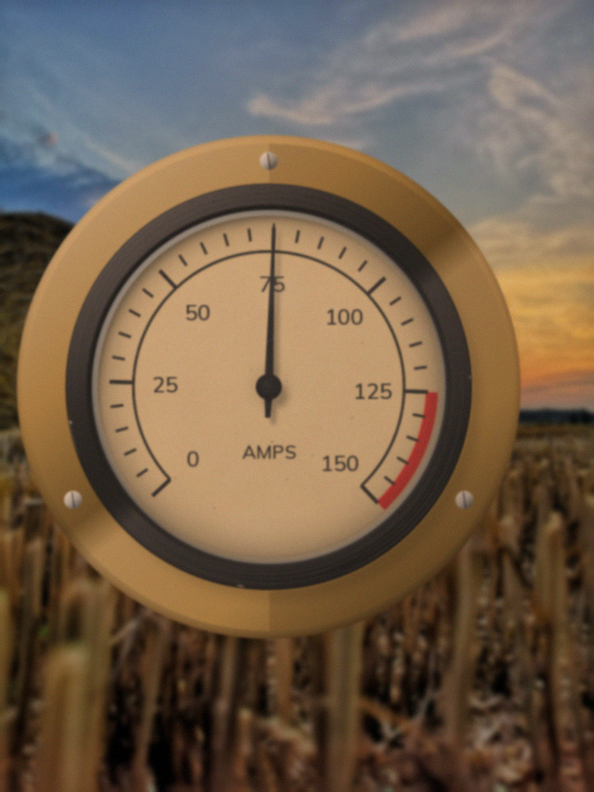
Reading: 75; A
